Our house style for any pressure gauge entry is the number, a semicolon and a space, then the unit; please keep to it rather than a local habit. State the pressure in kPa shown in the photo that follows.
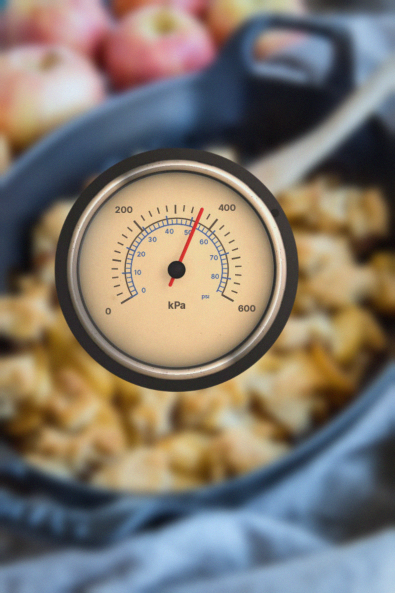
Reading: 360; kPa
